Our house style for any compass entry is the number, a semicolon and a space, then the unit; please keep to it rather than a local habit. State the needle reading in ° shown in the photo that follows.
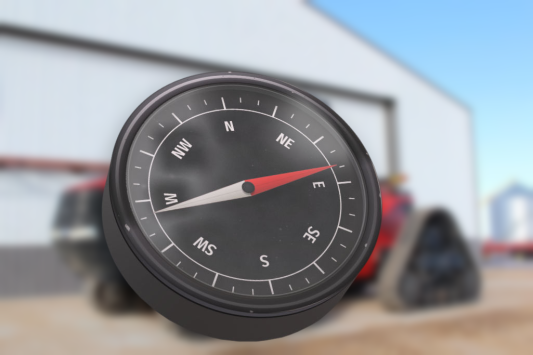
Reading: 80; °
